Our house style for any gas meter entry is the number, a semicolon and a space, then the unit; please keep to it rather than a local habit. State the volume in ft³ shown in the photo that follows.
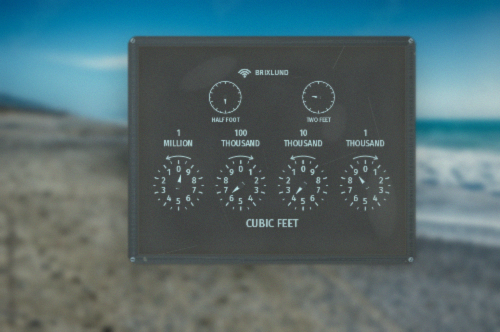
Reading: 963900; ft³
